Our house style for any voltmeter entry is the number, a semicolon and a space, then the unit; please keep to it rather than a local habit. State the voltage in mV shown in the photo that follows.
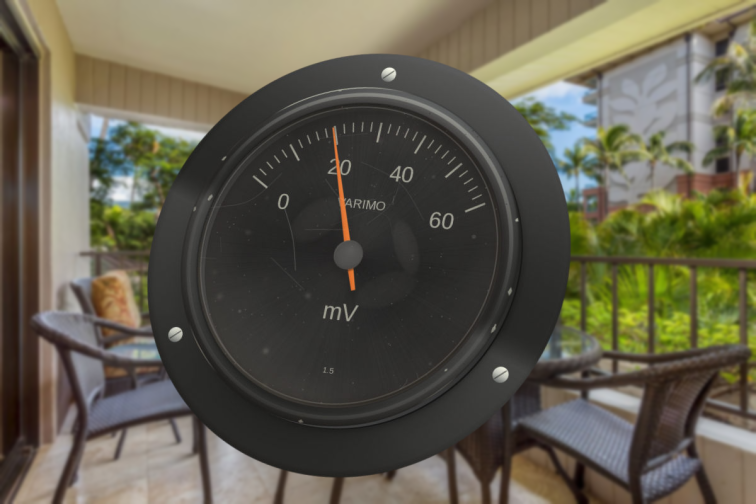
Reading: 20; mV
